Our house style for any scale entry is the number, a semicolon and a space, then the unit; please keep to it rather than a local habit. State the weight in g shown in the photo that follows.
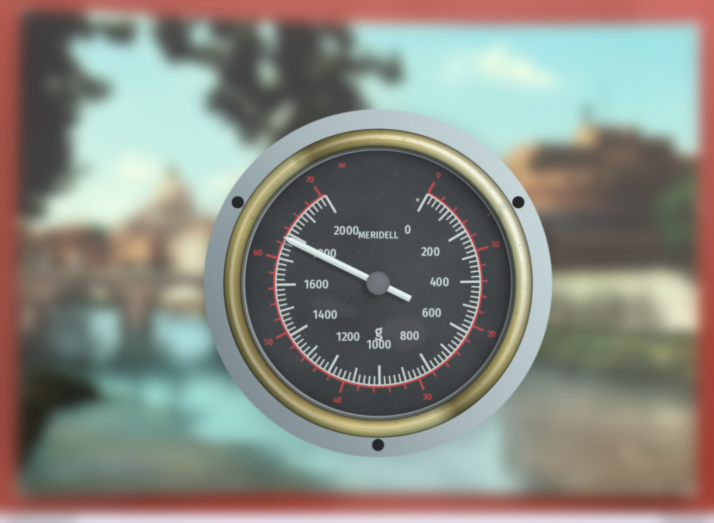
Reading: 1780; g
